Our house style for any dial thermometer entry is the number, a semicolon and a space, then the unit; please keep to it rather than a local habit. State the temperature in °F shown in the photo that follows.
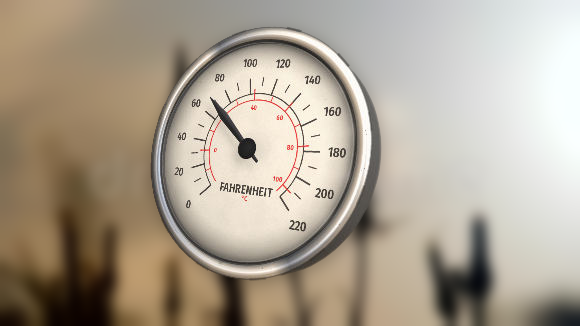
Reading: 70; °F
